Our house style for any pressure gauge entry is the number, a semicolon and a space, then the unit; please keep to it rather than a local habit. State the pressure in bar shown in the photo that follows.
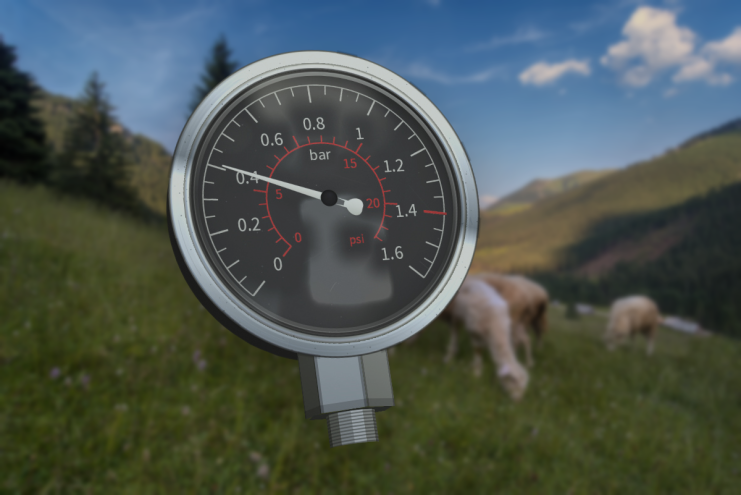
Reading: 0.4; bar
